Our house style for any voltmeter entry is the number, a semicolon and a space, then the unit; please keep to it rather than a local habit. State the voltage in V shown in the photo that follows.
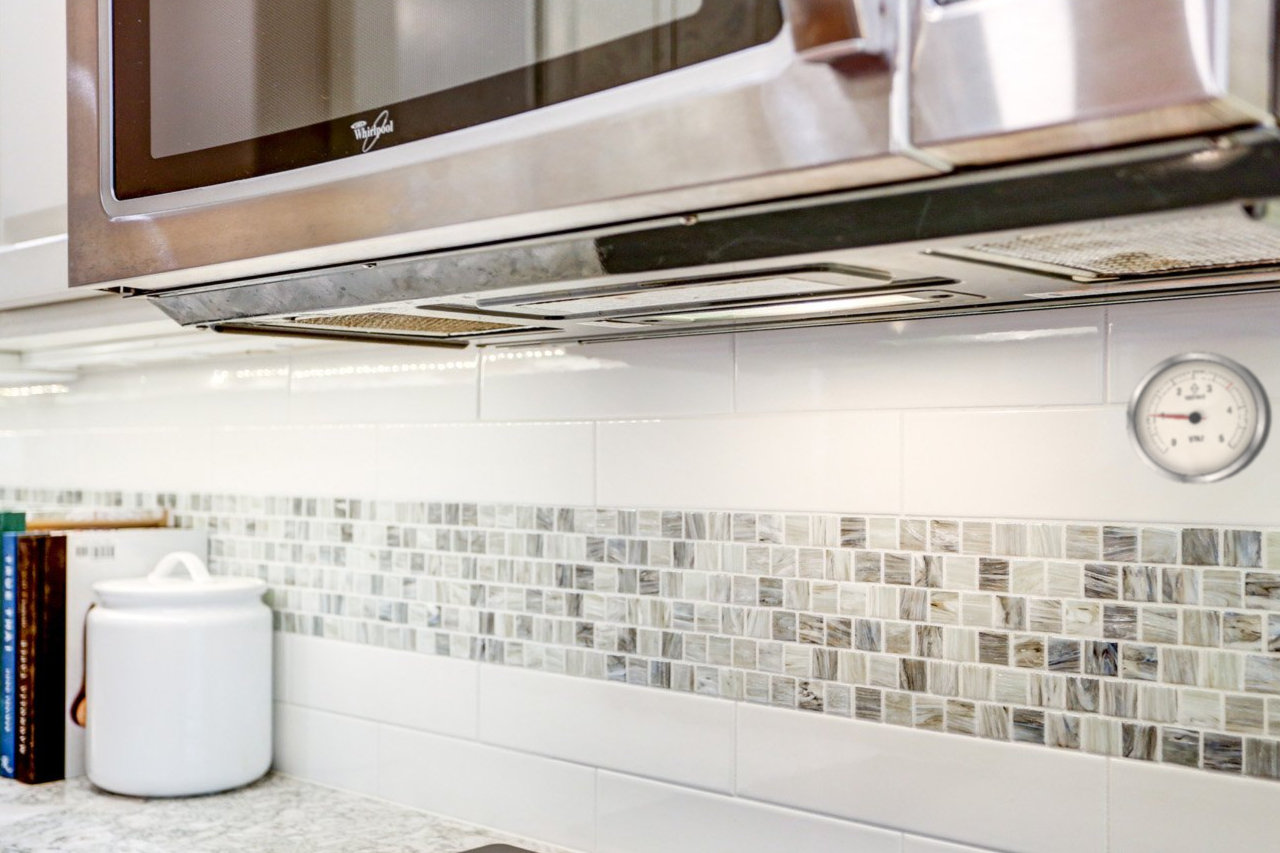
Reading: 1; V
